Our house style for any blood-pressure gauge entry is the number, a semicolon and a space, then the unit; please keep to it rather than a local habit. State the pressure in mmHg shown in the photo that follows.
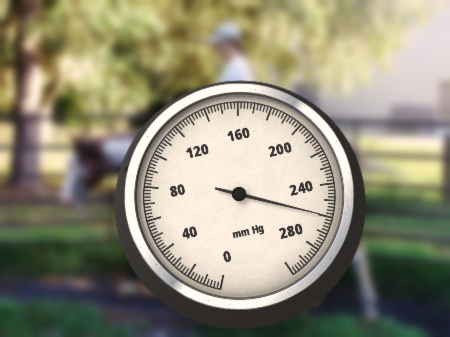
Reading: 260; mmHg
